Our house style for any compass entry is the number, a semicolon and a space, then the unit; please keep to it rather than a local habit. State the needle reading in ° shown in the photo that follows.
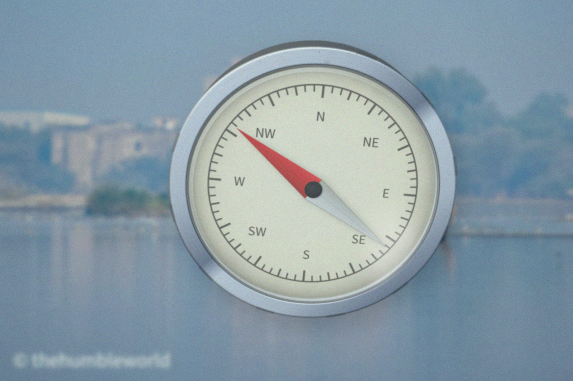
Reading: 305; °
